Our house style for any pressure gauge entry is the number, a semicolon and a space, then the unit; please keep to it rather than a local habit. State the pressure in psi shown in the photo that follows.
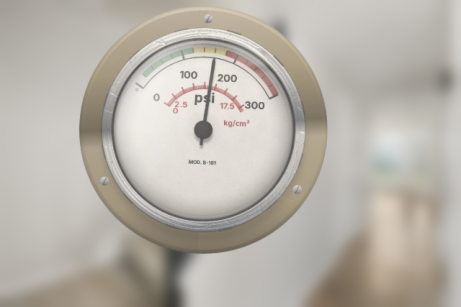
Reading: 160; psi
